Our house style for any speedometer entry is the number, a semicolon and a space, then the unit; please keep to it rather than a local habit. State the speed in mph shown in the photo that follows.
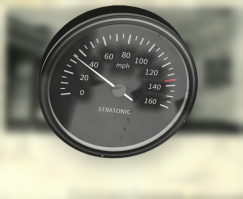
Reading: 35; mph
